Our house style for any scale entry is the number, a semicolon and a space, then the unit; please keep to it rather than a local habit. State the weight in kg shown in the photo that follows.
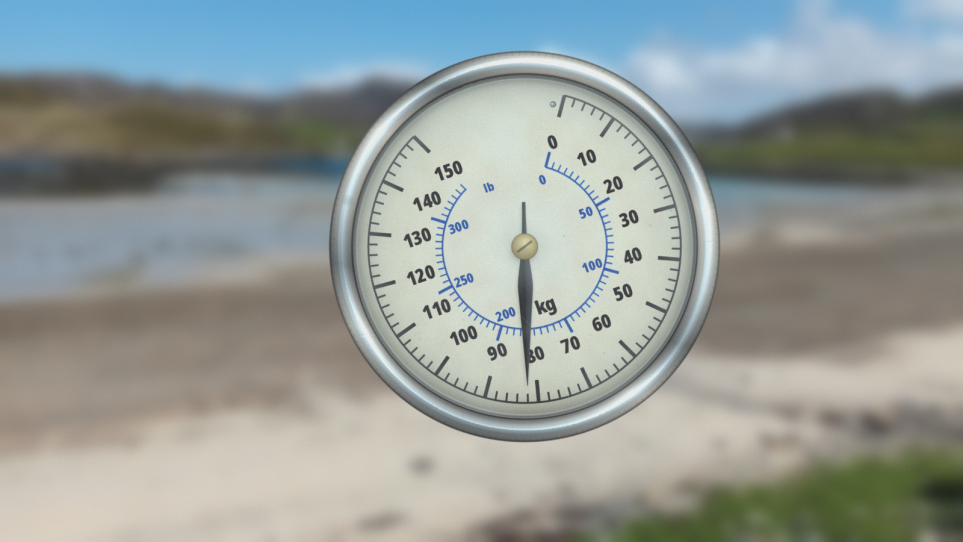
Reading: 82; kg
